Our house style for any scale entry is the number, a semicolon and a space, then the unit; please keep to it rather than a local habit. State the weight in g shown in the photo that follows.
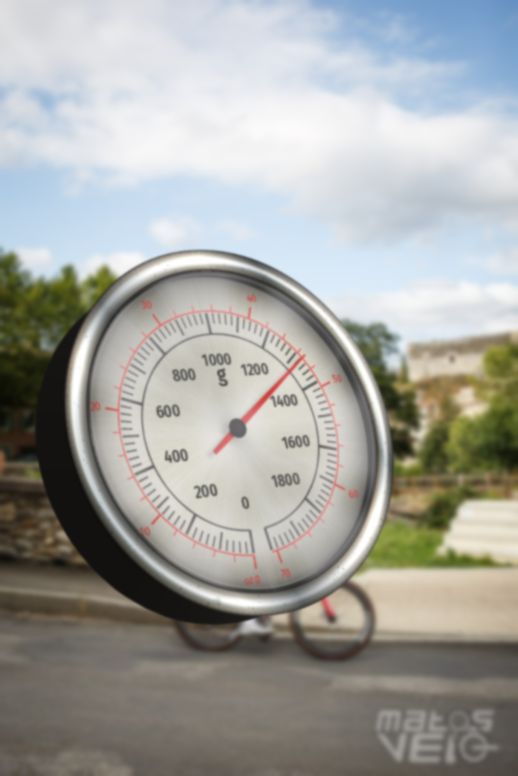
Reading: 1320; g
